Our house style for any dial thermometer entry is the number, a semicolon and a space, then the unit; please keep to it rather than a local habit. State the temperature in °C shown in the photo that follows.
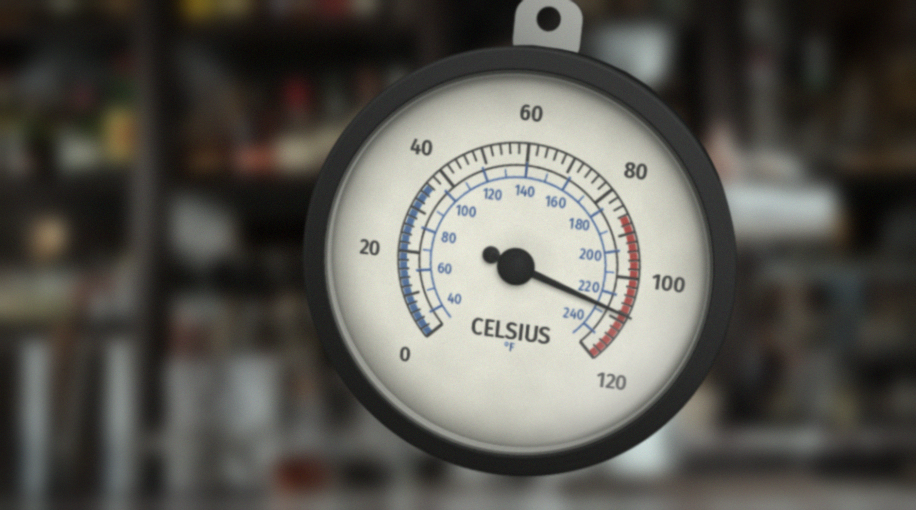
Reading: 108; °C
